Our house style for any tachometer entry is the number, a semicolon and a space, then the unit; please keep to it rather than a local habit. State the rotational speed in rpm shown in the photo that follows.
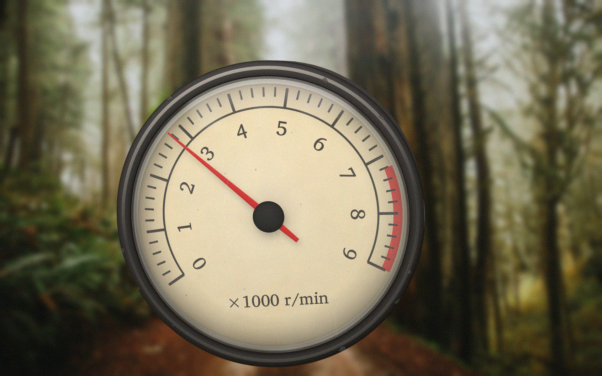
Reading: 2800; rpm
